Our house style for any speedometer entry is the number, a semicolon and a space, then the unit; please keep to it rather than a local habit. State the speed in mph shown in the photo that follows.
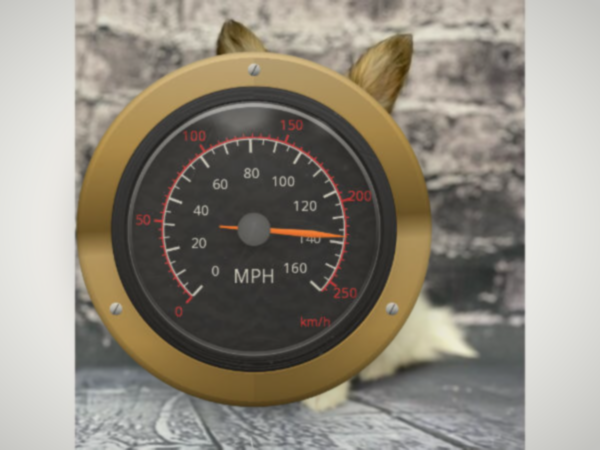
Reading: 137.5; mph
